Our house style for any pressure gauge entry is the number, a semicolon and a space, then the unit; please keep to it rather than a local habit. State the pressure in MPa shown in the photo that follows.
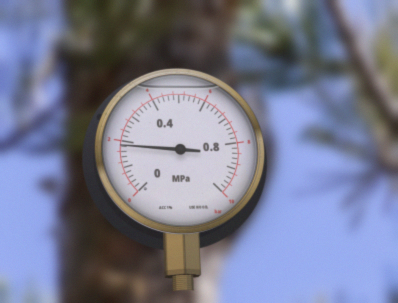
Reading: 0.18; MPa
